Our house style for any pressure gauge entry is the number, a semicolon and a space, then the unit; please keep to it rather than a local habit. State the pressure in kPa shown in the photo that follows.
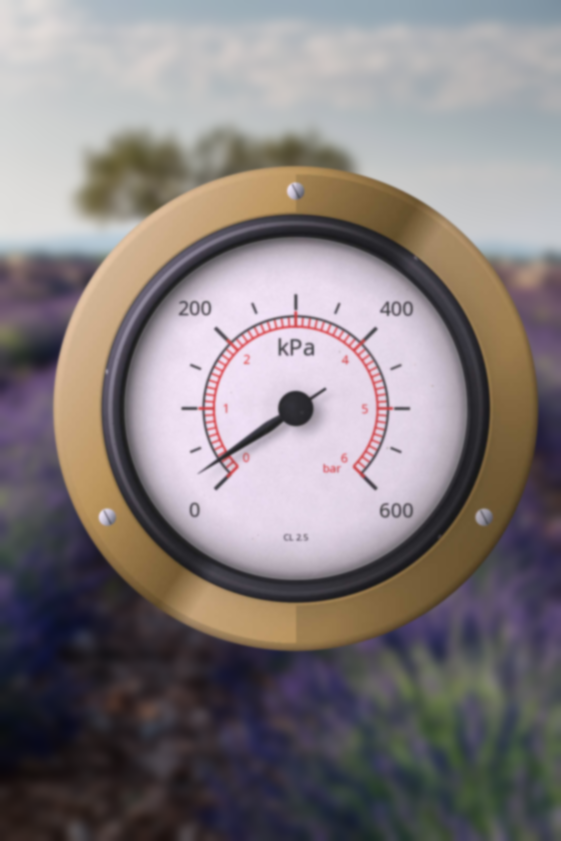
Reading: 25; kPa
